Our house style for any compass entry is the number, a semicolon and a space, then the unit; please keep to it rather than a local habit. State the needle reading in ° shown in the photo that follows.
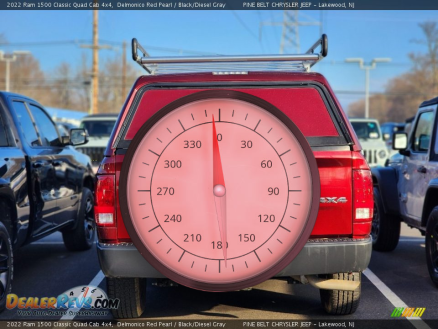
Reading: 355; °
